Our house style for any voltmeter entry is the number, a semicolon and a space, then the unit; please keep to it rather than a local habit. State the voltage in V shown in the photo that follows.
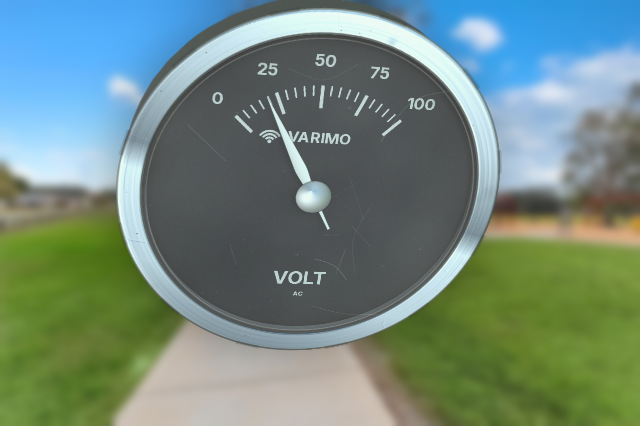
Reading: 20; V
